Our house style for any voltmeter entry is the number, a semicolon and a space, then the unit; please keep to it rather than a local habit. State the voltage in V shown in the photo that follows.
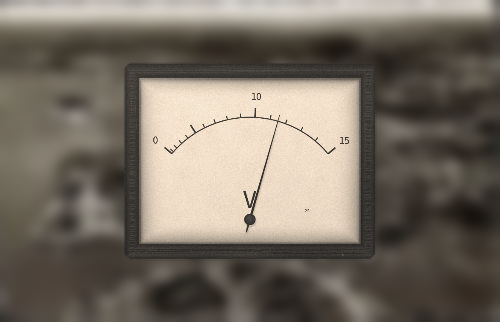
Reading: 11.5; V
